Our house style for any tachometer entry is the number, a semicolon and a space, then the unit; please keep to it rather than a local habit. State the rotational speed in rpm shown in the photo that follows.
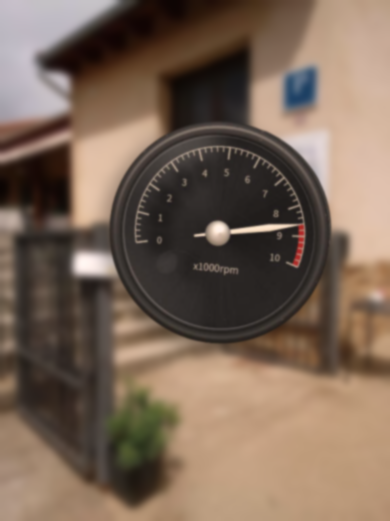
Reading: 8600; rpm
